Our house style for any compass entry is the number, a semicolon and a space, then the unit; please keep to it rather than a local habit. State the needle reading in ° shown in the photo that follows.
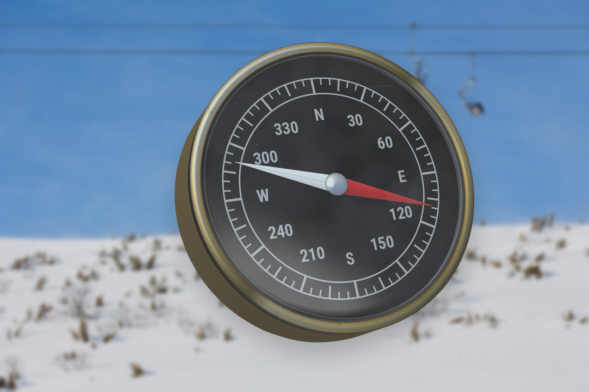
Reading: 110; °
